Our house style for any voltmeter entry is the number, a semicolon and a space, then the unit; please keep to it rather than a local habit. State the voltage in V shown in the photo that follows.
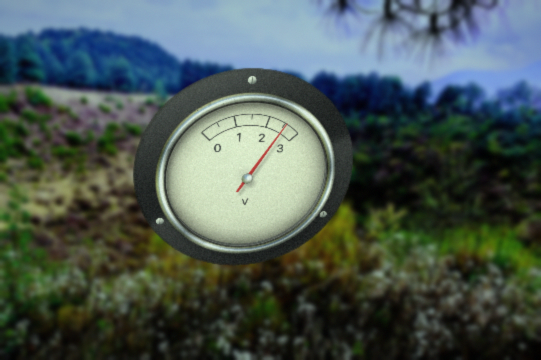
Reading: 2.5; V
